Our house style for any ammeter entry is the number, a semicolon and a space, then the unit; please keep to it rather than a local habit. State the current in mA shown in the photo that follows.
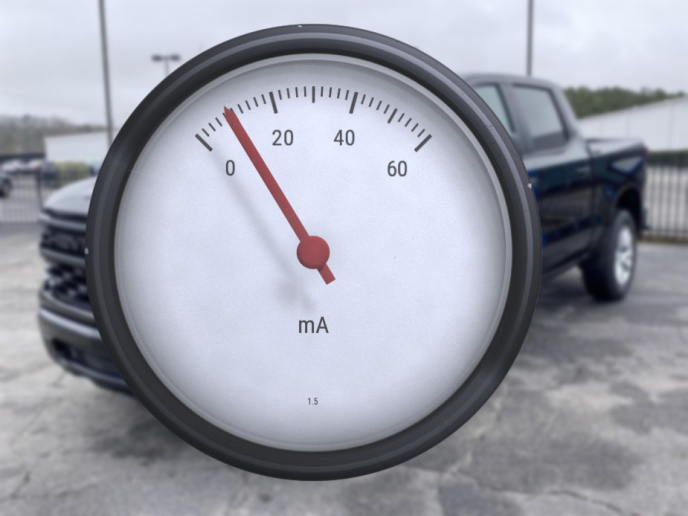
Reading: 9; mA
